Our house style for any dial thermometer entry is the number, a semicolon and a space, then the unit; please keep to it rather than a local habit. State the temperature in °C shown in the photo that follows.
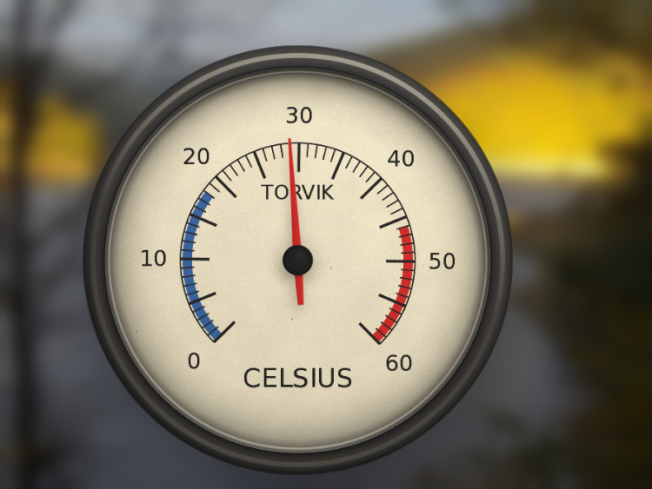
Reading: 29; °C
